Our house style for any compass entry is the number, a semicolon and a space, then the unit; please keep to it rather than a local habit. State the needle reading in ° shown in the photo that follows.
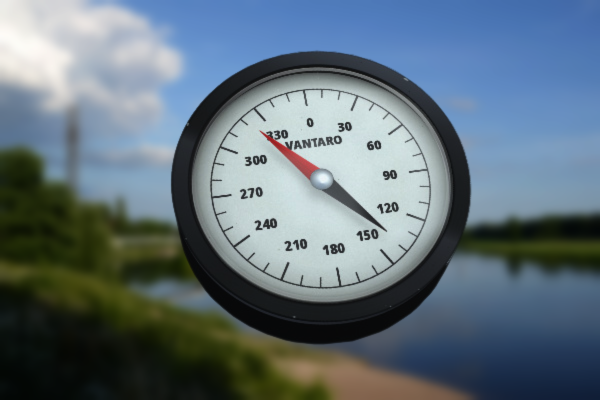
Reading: 320; °
